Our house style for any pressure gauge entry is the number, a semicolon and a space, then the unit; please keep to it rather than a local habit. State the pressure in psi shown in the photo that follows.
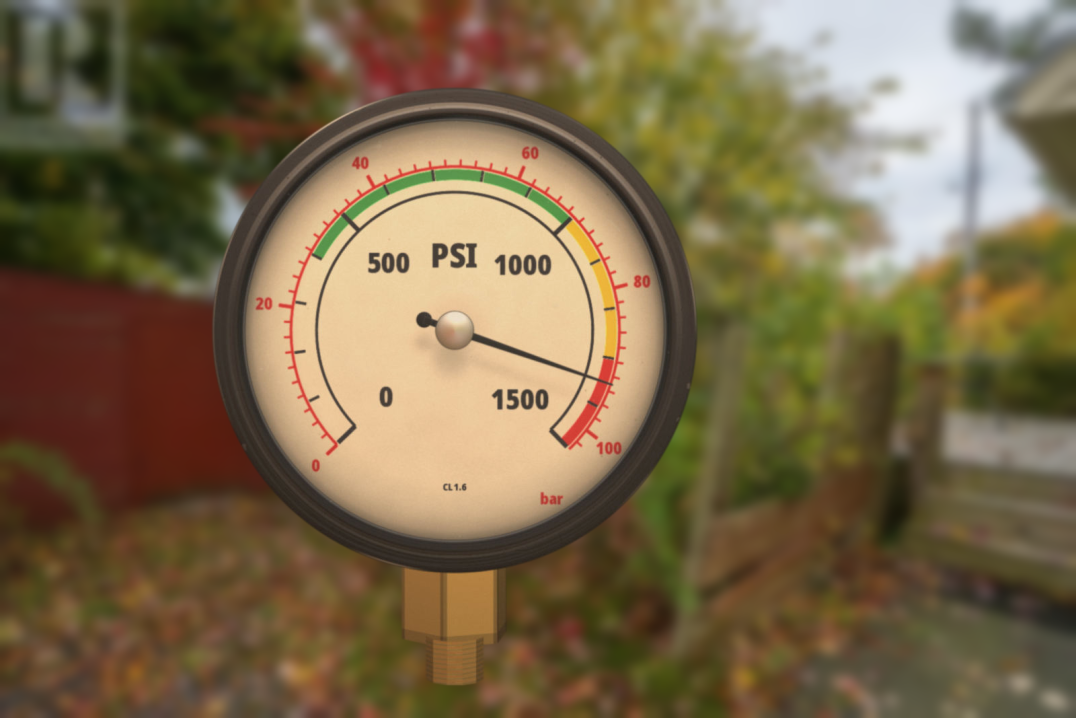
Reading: 1350; psi
